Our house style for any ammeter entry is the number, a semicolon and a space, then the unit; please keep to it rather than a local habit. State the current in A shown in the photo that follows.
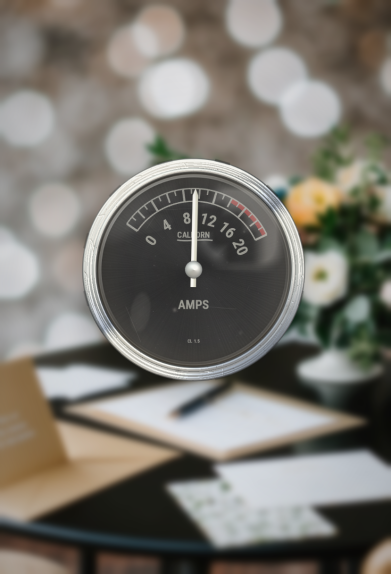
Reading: 9.5; A
